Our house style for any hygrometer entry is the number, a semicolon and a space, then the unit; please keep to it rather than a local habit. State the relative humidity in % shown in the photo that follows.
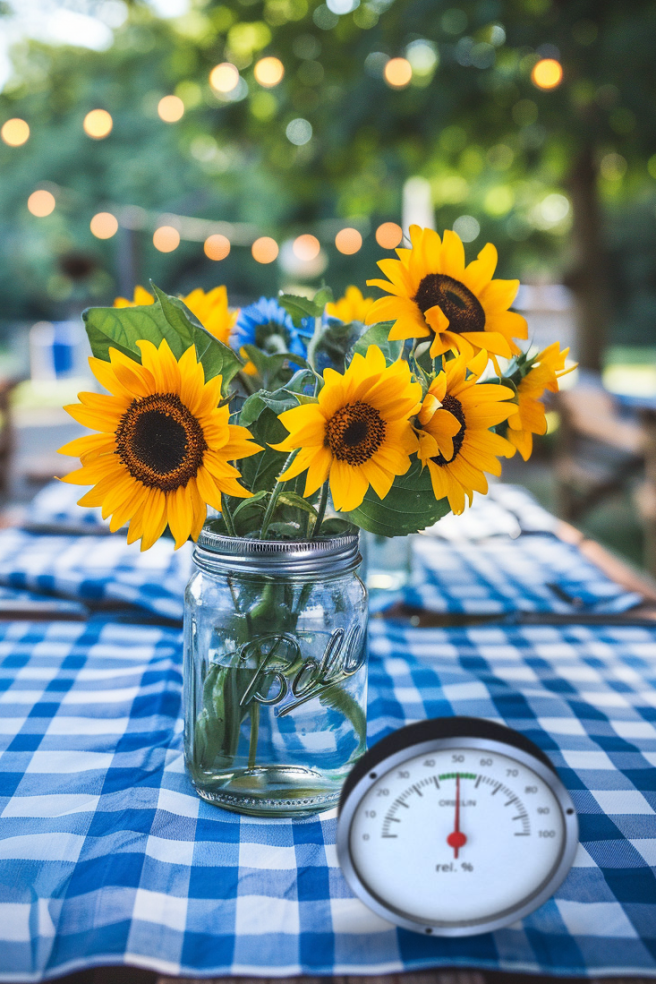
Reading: 50; %
